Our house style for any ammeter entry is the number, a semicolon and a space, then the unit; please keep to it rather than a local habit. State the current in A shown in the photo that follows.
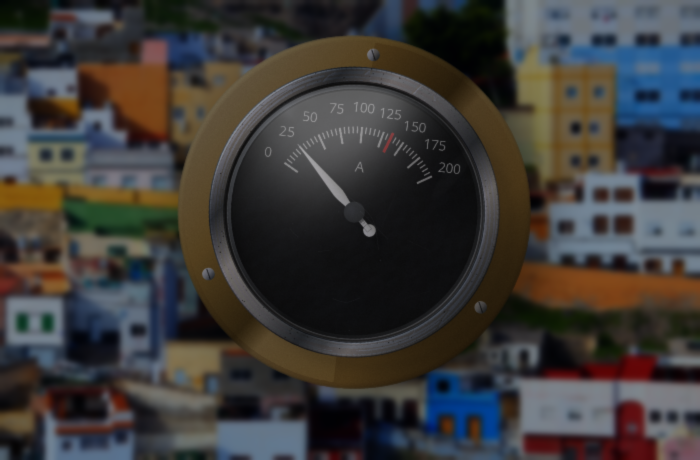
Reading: 25; A
